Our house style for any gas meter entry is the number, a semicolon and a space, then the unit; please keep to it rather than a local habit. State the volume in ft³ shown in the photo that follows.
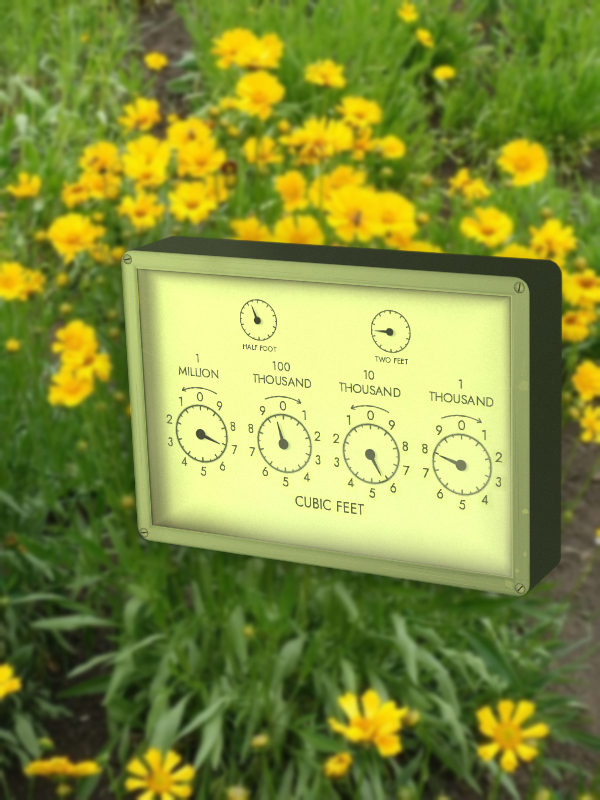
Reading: 695800; ft³
